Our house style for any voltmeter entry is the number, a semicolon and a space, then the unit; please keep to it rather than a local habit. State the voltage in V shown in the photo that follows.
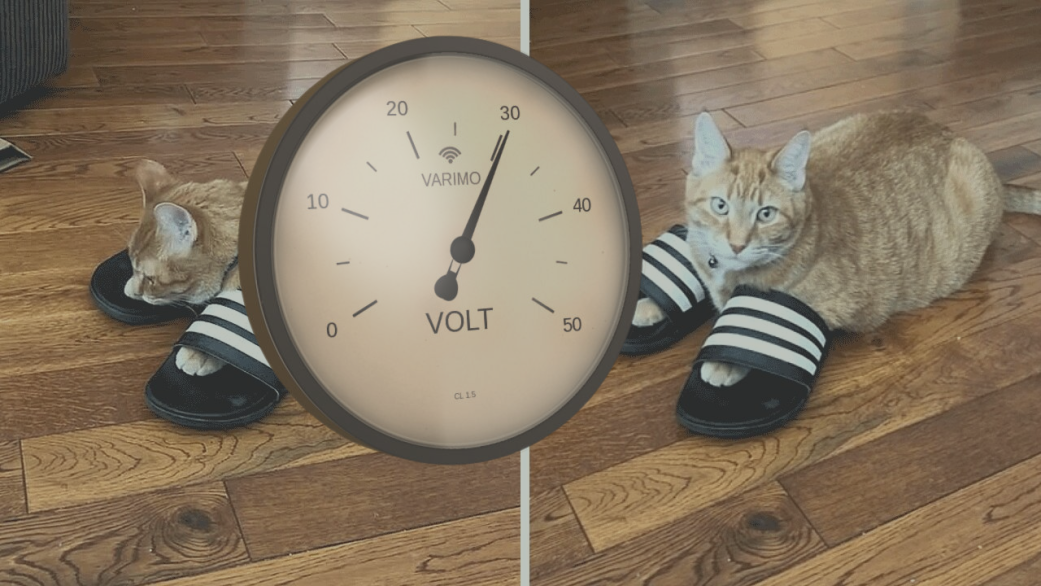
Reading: 30; V
